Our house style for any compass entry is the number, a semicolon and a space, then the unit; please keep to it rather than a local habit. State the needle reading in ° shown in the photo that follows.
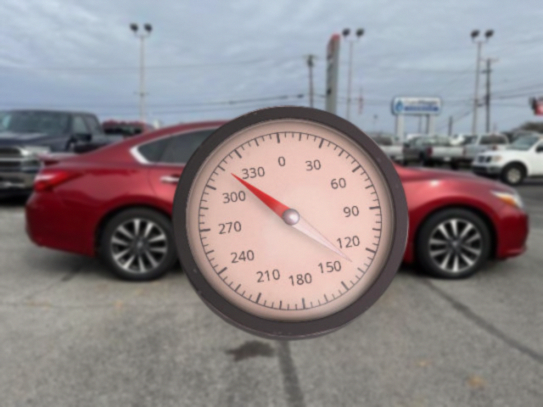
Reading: 315; °
